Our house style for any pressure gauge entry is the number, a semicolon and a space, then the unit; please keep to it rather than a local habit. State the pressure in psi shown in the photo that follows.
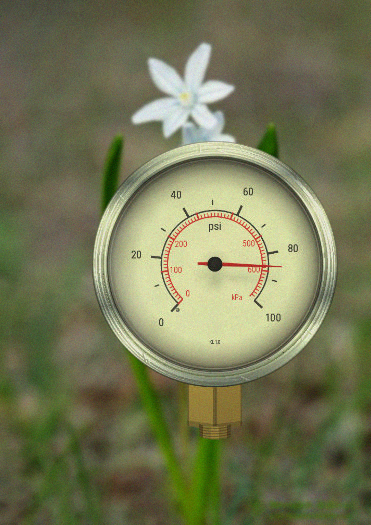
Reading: 85; psi
